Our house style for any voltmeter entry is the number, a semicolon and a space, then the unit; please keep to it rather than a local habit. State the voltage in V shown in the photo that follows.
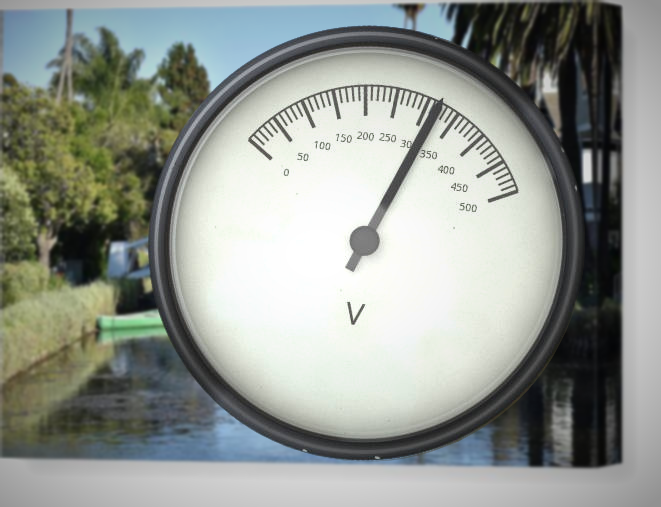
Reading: 320; V
